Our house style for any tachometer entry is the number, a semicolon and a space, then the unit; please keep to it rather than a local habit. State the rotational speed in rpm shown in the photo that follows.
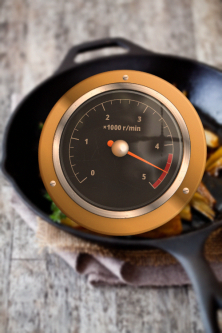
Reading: 4600; rpm
